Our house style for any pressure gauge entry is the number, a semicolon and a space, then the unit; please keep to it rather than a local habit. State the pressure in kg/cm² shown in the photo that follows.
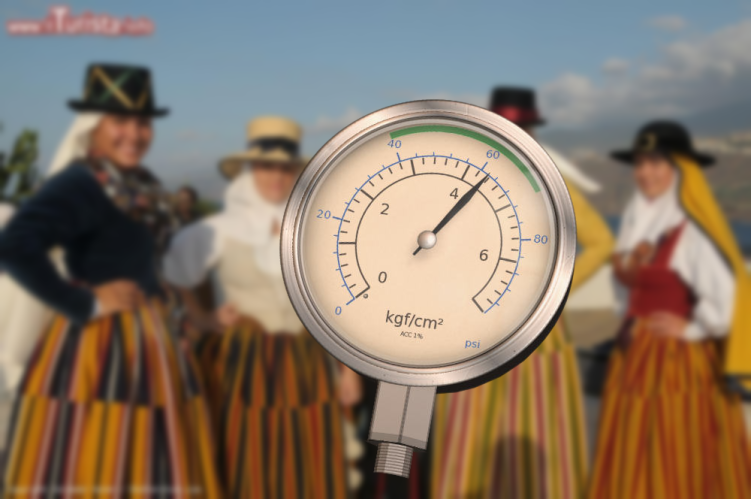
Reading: 4.4; kg/cm²
